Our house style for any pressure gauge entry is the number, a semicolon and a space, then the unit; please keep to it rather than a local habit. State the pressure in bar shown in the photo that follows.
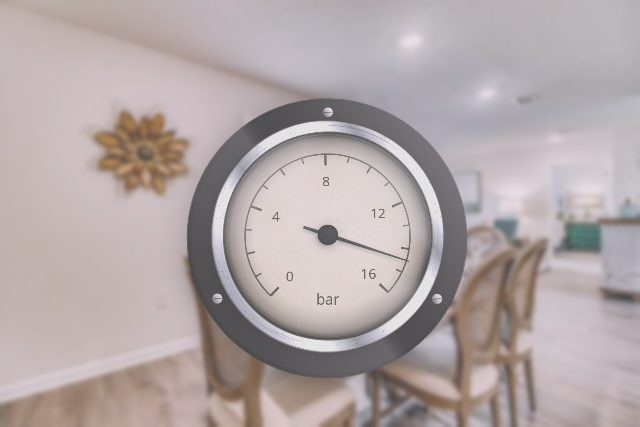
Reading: 14.5; bar
